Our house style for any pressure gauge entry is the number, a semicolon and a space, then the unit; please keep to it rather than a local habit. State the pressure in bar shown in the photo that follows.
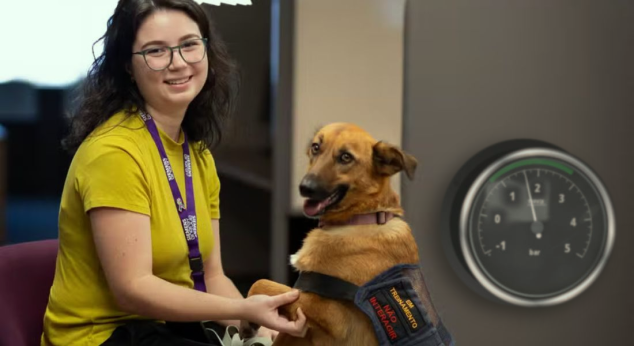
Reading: 1.6; bar
